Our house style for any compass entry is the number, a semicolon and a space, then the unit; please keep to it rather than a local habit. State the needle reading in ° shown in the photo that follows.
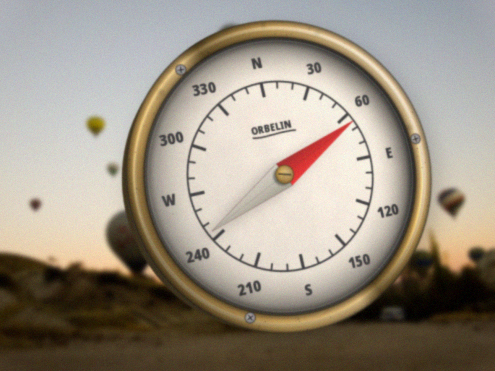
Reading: 65; °
